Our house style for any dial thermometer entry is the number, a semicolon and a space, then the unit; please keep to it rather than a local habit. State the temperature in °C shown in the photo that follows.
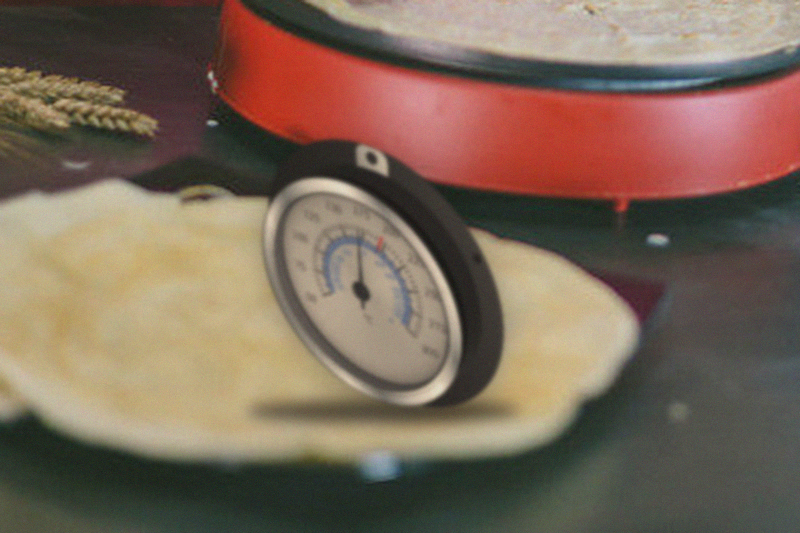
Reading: 175; °C
